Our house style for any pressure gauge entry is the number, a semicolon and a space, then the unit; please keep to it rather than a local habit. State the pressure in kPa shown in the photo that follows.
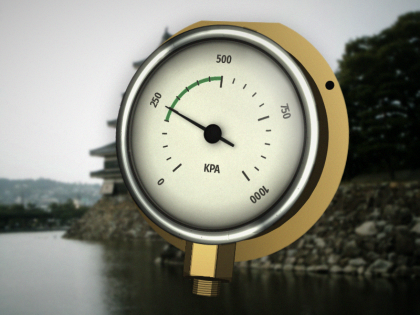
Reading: 250; kPa
